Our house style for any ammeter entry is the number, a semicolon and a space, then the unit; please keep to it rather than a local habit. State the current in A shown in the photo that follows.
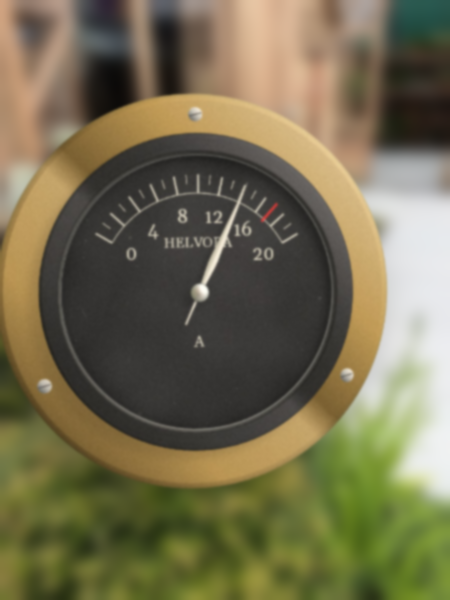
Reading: 14; A
